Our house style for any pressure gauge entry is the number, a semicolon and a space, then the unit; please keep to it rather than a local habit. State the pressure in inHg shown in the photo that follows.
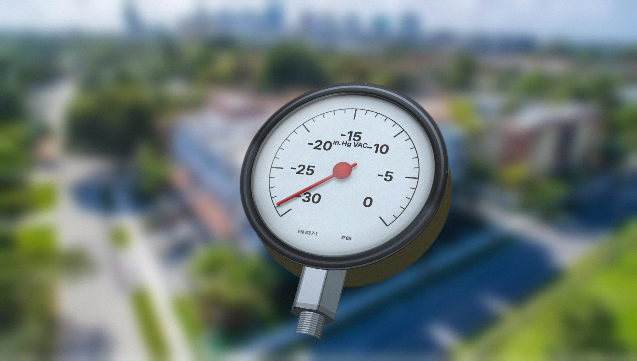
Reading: -29; inHg
